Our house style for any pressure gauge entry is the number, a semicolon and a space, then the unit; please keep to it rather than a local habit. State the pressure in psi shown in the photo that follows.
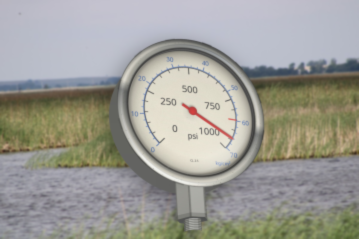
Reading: 950; psi
